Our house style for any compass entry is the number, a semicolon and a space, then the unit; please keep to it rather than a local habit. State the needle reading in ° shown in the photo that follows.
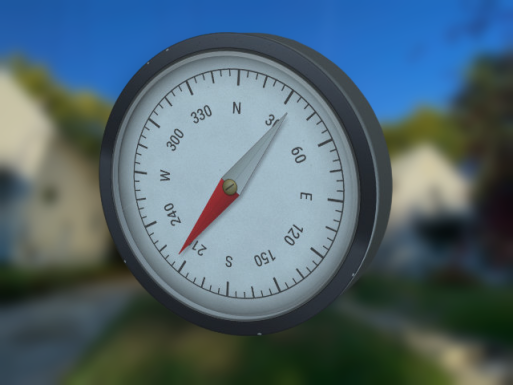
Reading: 215; °
